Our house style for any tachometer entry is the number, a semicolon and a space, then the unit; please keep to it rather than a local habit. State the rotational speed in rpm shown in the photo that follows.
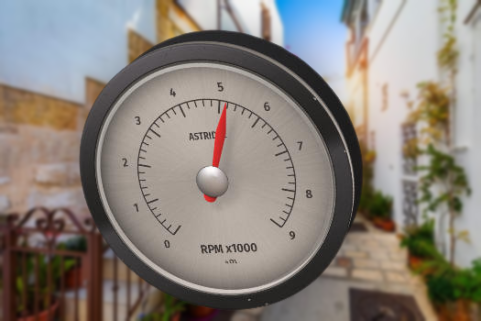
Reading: 5200; rpm
